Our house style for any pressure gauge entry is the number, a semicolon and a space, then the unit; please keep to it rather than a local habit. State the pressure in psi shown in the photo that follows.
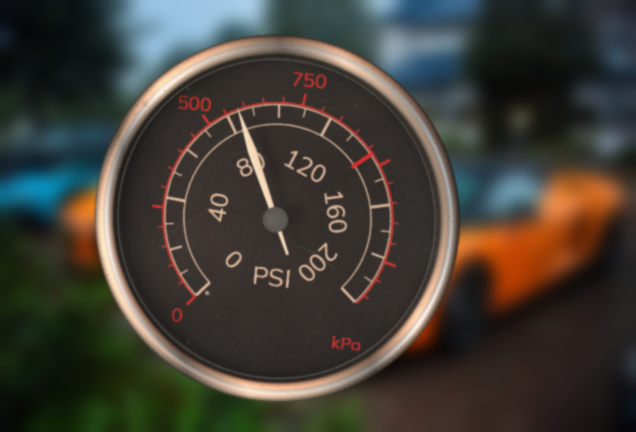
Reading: 85; psi
